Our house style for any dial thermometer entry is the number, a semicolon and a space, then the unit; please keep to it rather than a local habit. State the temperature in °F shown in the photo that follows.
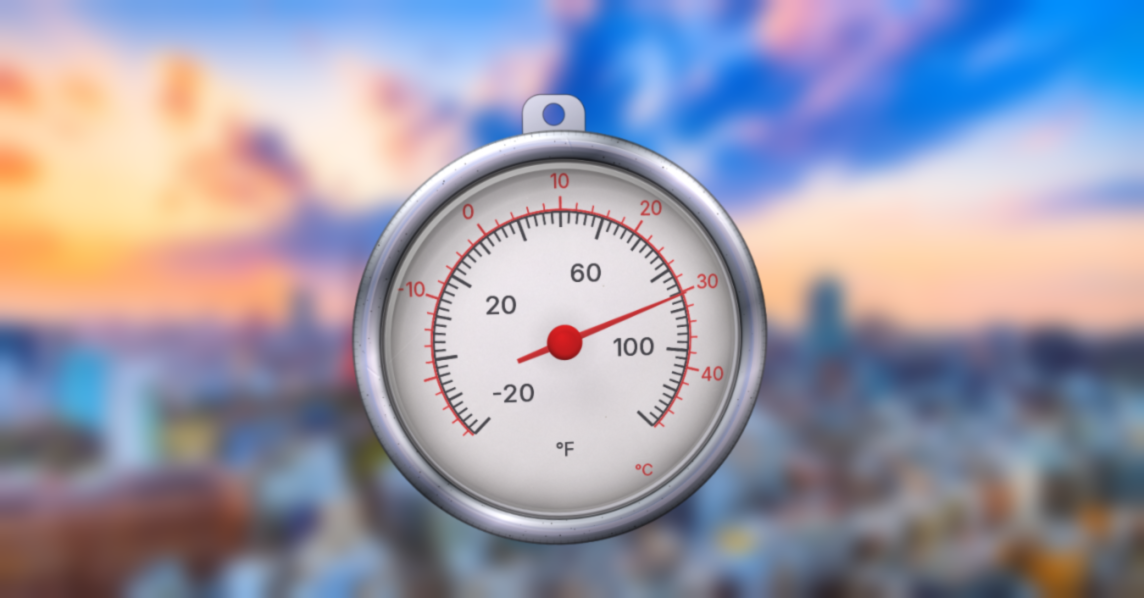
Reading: 86; °F
